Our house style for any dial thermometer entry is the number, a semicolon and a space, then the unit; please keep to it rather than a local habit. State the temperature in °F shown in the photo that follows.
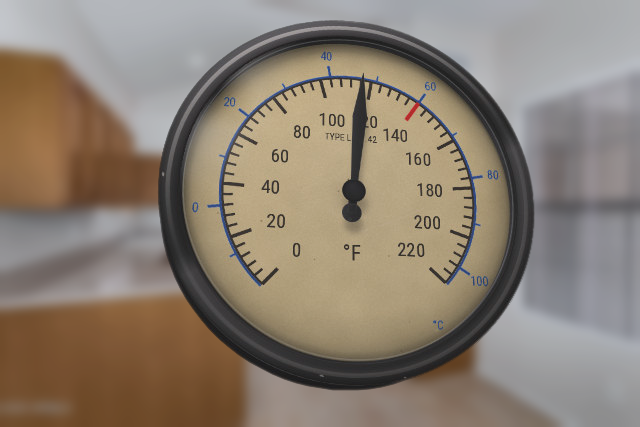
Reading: 116; °F
